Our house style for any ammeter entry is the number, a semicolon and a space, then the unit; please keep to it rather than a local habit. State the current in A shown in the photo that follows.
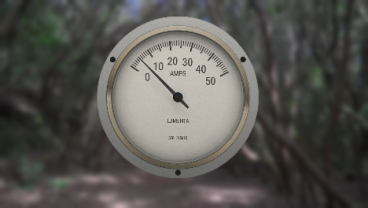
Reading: 5; A
